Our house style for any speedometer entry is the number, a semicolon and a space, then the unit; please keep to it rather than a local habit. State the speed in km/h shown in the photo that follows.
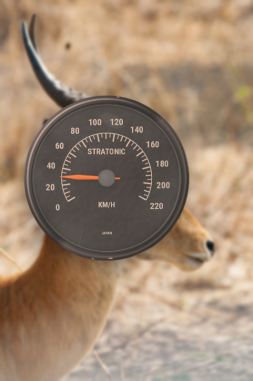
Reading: 30; km/h
